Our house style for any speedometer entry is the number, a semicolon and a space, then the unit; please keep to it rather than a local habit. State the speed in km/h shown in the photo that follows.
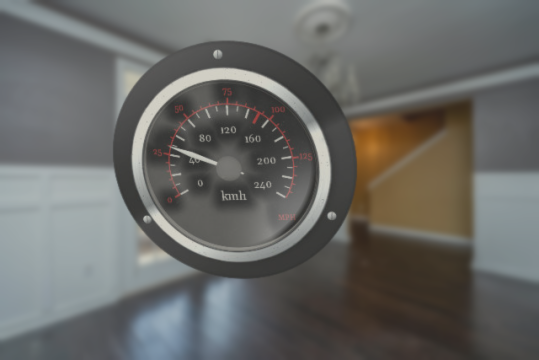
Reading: 50; km/h
